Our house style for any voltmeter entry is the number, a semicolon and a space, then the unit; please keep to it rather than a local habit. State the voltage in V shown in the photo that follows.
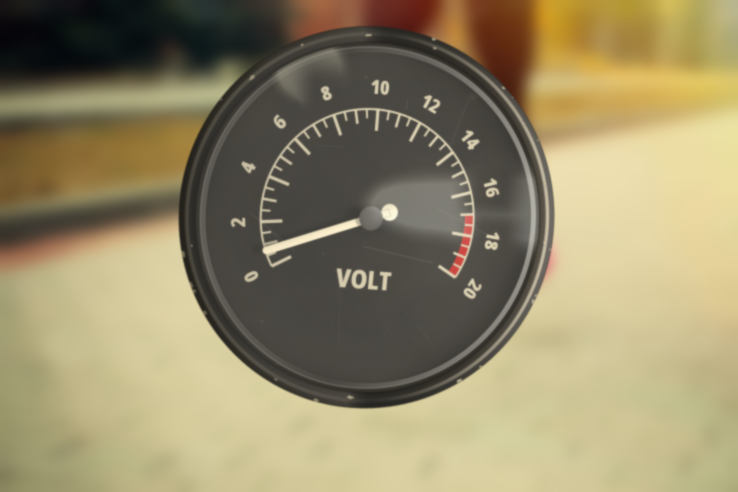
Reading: 0.75; V
